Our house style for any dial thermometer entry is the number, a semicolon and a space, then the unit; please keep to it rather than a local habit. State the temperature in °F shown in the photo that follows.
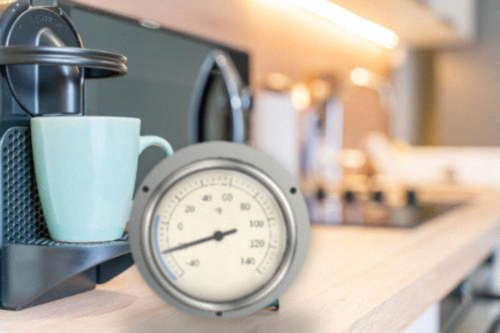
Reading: -20; °F
